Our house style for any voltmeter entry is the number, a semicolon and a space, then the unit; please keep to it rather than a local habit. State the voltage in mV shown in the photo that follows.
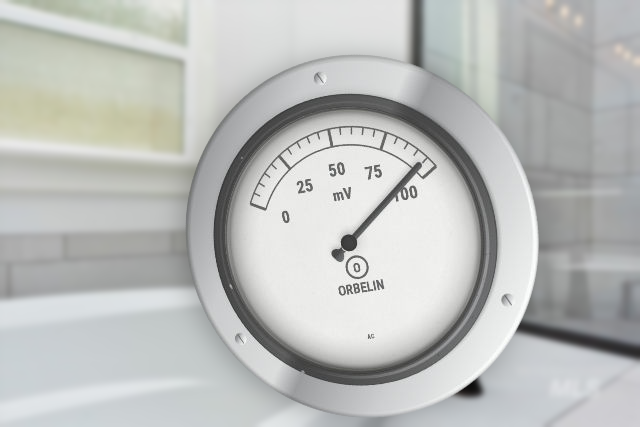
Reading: 95; mV
